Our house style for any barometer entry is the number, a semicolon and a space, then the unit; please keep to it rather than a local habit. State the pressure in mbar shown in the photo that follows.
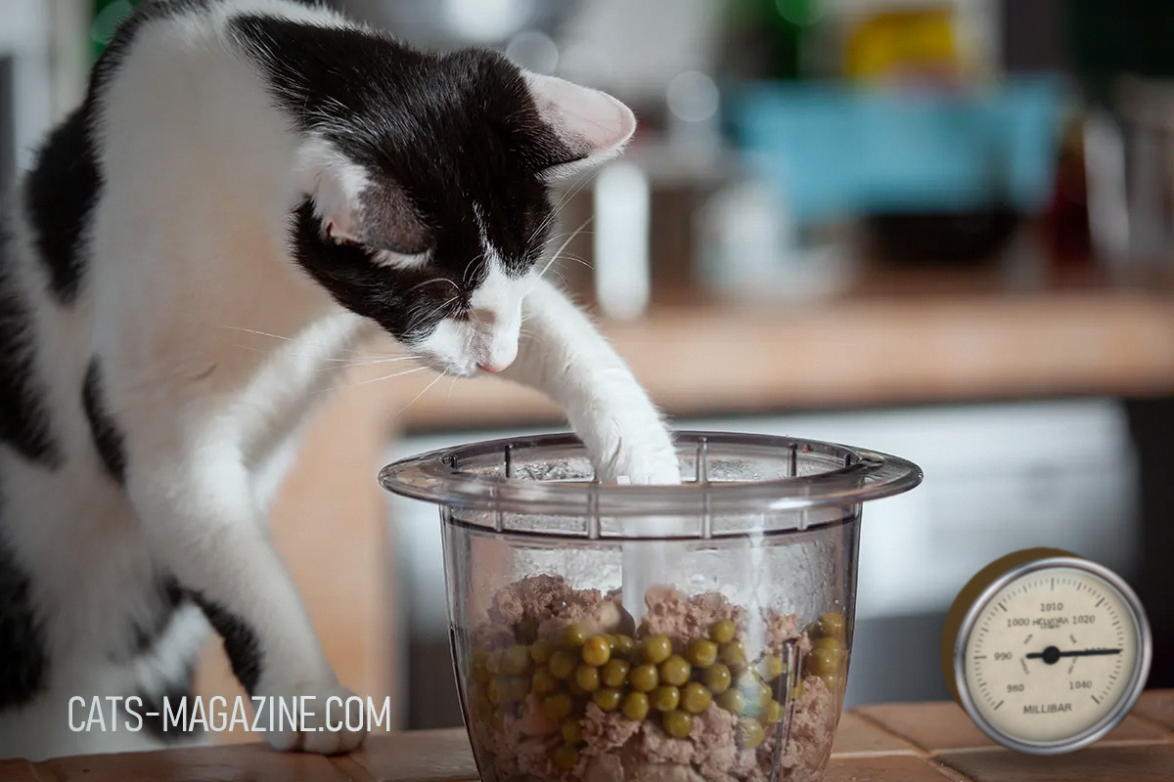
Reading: 1030; mbar
